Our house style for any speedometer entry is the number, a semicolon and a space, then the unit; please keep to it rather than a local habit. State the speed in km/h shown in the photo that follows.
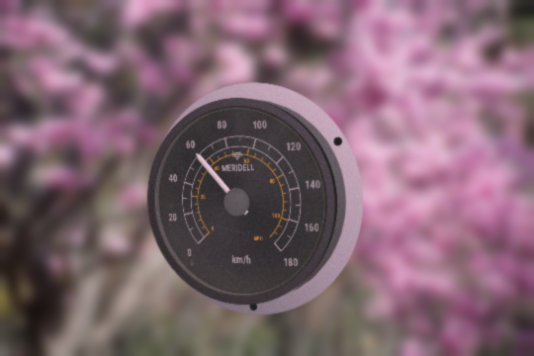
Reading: 60; km/h
